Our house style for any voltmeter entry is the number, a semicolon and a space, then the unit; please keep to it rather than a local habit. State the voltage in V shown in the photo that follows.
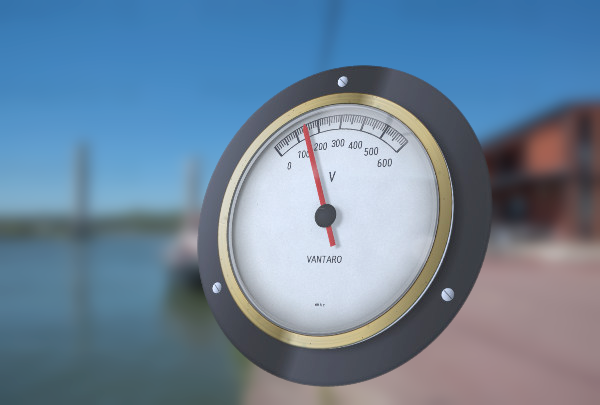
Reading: 150; V
